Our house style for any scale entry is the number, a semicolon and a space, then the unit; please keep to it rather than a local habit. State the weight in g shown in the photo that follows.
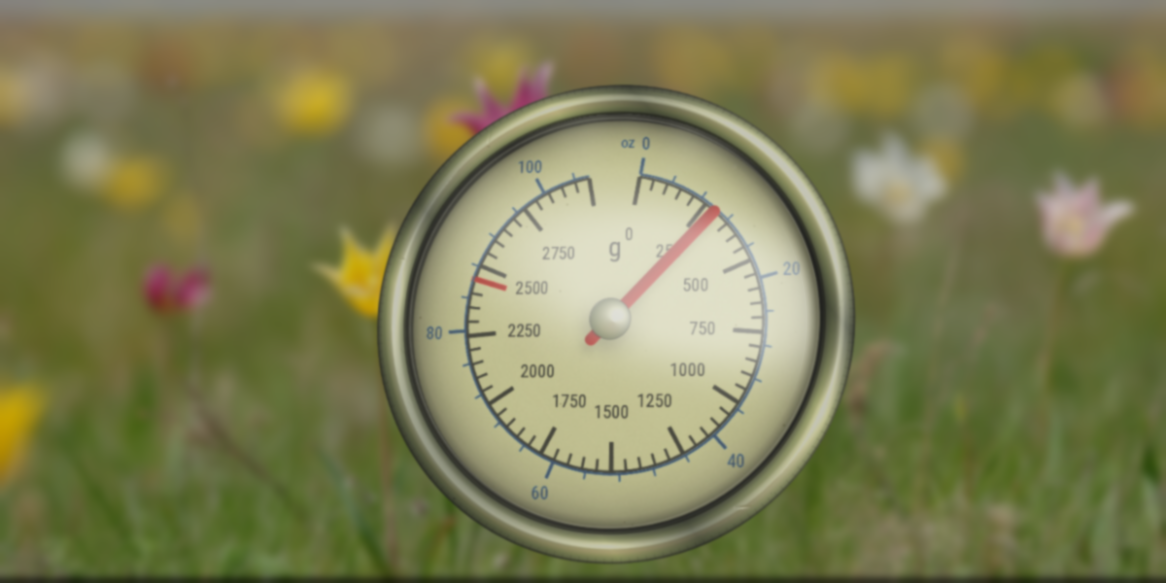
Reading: 300; g
